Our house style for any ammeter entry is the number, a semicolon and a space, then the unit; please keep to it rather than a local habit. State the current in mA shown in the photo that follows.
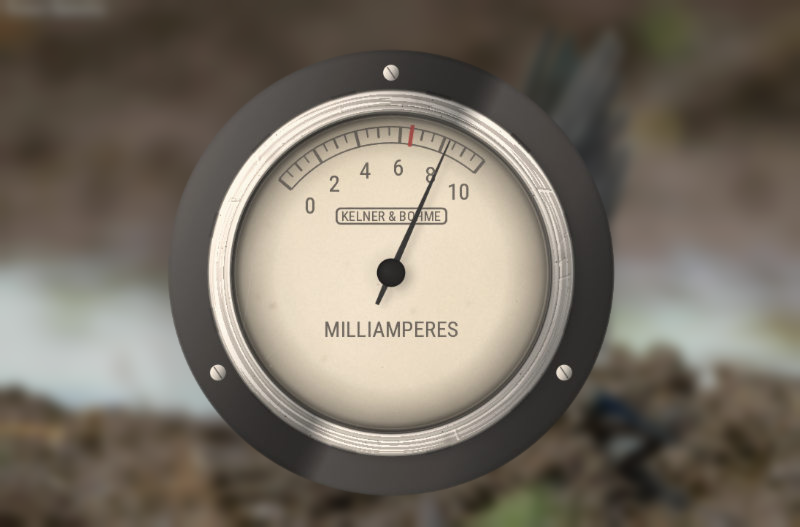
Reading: 8.25; mA
